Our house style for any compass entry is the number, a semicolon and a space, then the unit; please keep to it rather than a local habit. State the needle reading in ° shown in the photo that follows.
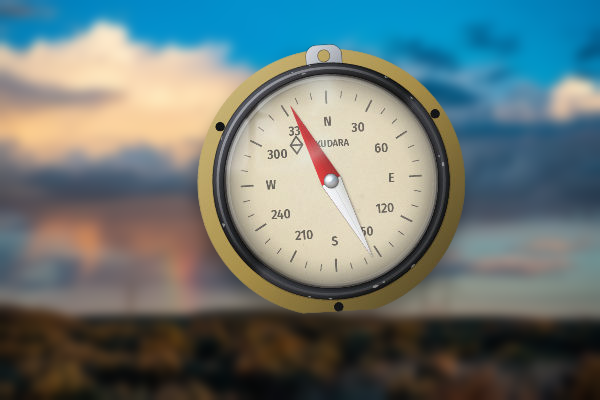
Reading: 335; °
